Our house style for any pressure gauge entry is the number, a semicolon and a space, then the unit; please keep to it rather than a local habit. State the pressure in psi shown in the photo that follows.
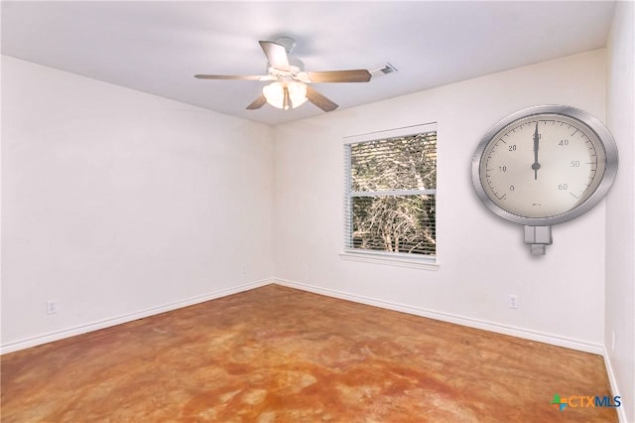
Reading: 30; psi
